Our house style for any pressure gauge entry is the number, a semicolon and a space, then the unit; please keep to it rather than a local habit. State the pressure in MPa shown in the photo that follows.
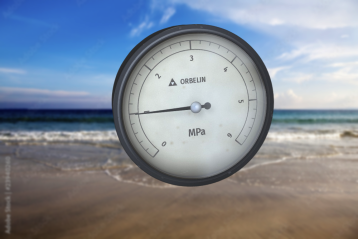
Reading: 1; MPa
